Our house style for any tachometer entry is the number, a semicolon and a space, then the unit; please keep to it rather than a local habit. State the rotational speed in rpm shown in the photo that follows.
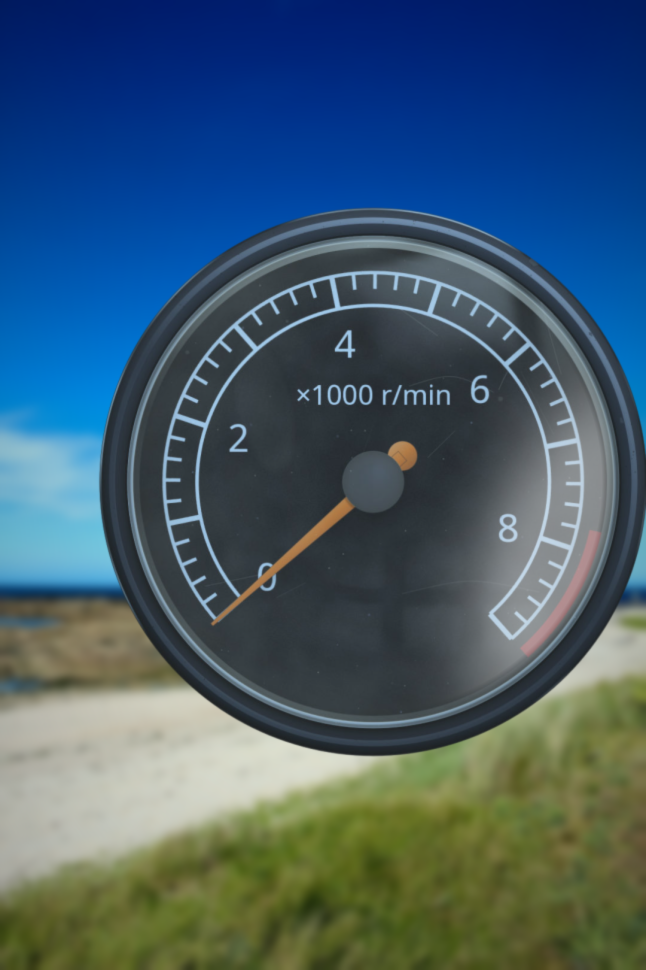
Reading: 0; rpm
